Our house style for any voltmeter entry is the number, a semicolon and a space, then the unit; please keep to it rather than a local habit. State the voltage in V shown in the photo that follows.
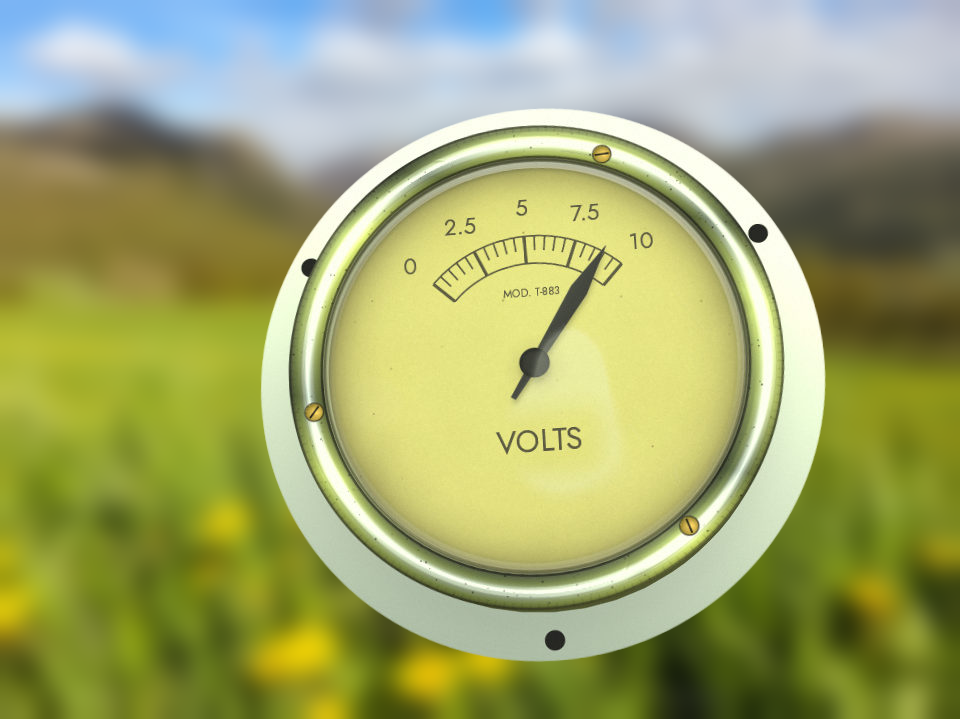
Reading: 9; V
